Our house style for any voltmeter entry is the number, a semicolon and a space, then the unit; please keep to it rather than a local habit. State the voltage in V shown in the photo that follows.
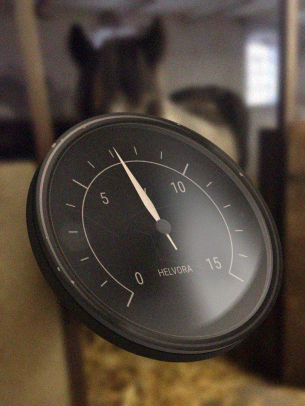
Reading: 7; V
